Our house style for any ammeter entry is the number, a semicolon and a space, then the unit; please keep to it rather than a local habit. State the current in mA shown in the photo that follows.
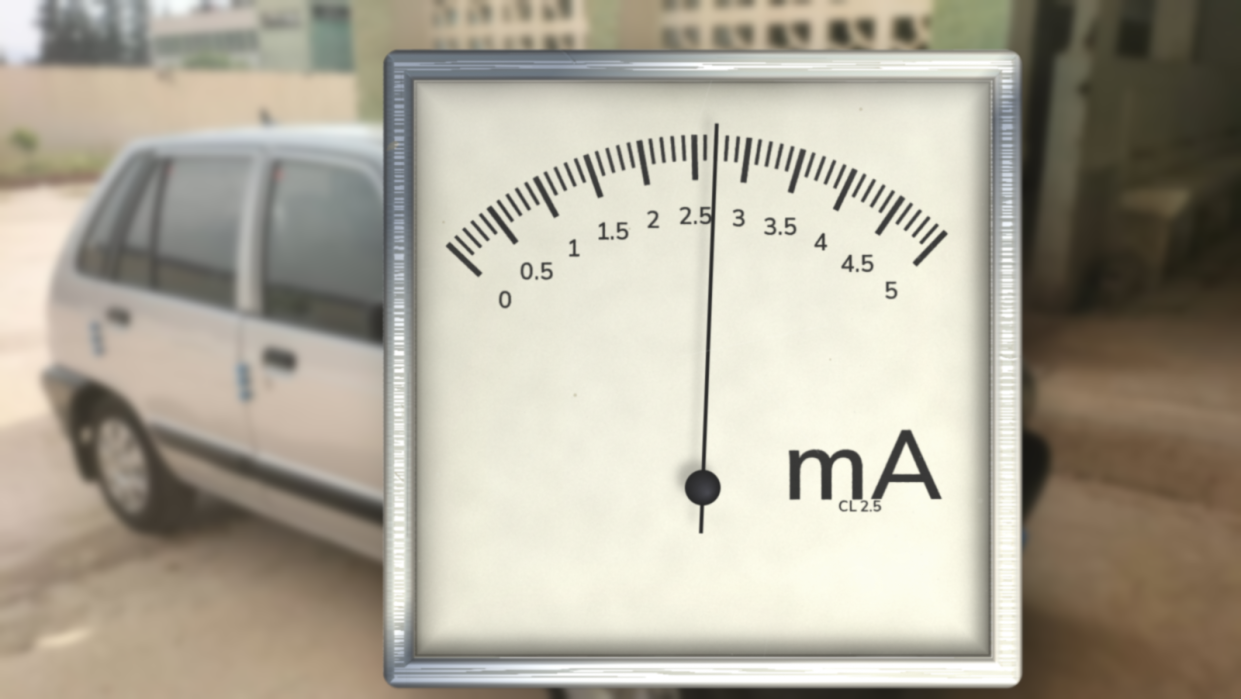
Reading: 2.7; mA
